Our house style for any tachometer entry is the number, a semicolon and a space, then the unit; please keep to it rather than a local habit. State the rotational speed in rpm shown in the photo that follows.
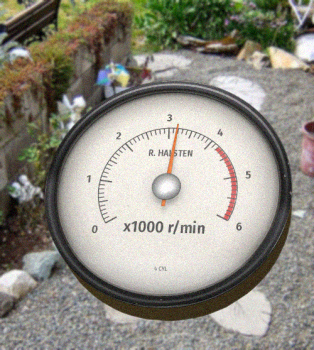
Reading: 3200; rpm
